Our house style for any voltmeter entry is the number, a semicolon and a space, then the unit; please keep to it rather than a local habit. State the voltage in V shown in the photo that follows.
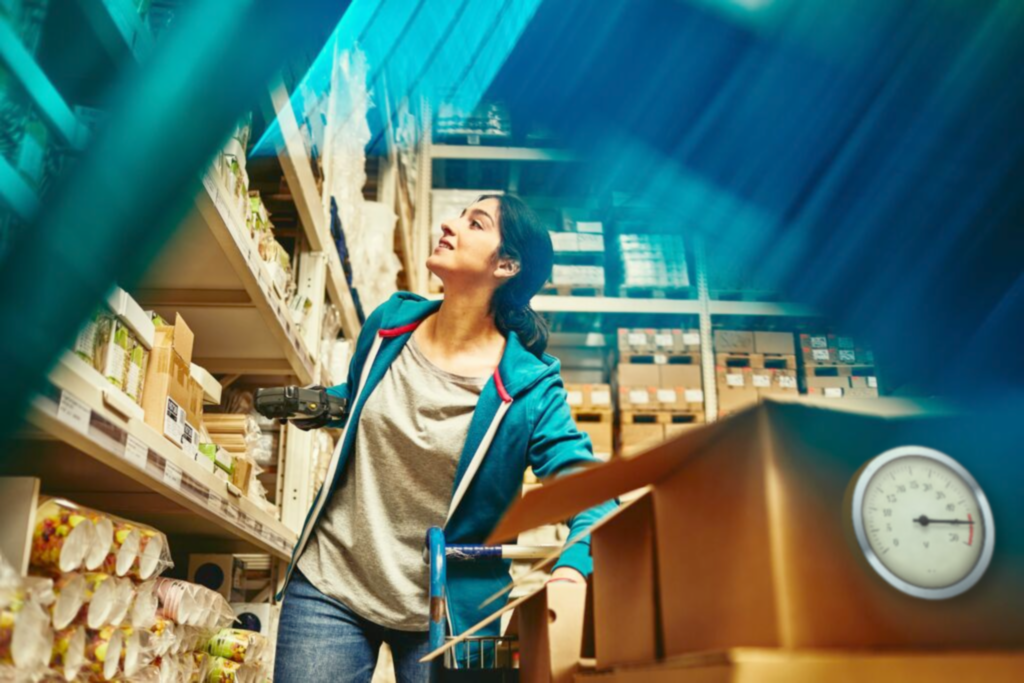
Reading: 45; V
